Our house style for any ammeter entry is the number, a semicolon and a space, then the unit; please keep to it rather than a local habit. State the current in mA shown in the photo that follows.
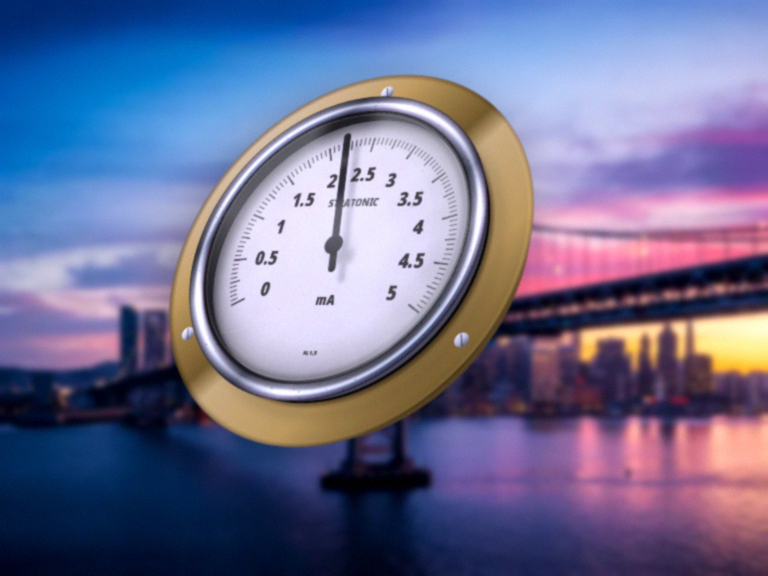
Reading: 2.25; mA
